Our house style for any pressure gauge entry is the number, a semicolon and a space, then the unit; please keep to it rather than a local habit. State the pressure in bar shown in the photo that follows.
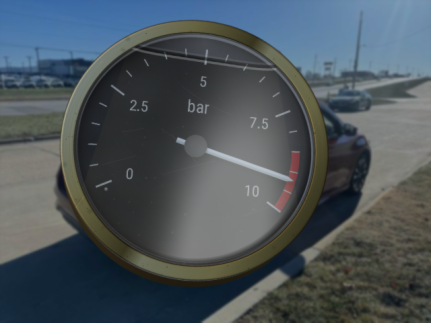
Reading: 9.25; bar
